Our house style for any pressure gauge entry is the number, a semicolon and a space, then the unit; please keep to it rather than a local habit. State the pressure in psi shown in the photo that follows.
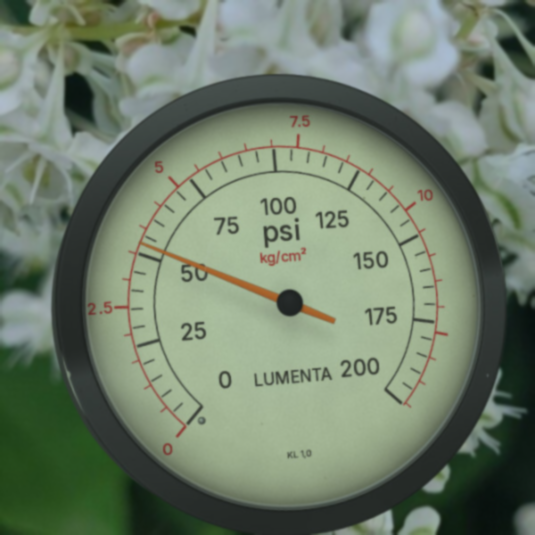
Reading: 52.5; psi
